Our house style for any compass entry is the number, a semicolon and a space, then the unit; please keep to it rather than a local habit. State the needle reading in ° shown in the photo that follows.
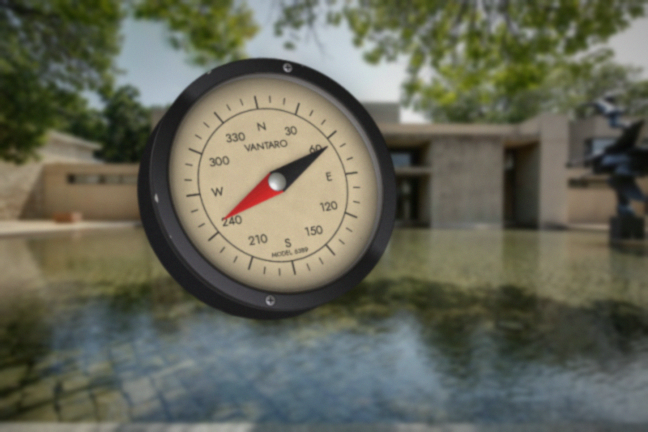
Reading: 245; °
